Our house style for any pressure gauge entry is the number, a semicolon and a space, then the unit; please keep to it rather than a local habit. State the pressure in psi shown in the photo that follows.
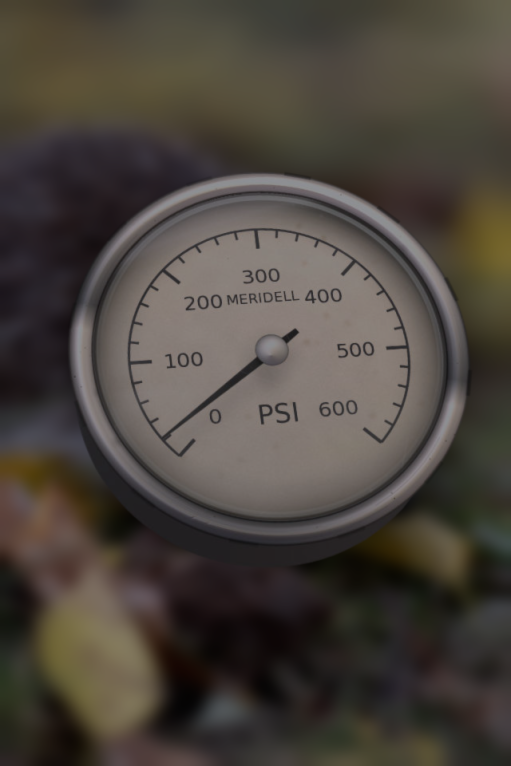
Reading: 20; psi
